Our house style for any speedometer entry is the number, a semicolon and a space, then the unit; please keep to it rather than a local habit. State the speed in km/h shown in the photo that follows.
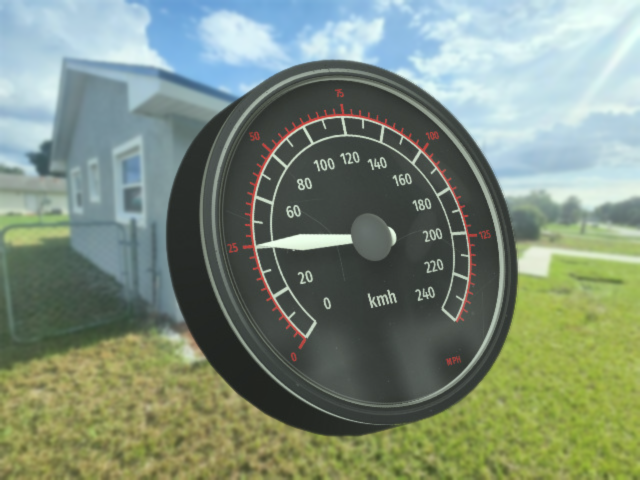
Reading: 40; km/h
